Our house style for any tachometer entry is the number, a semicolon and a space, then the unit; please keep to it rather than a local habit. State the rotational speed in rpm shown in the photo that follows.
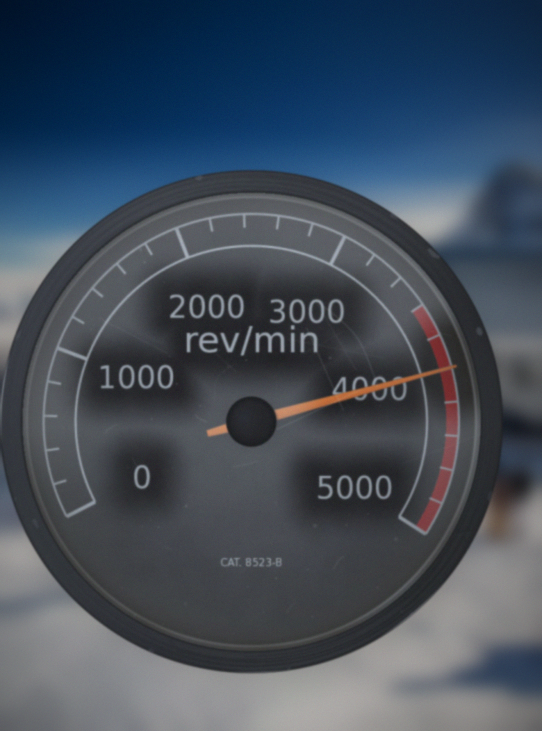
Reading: 4000; rpm
